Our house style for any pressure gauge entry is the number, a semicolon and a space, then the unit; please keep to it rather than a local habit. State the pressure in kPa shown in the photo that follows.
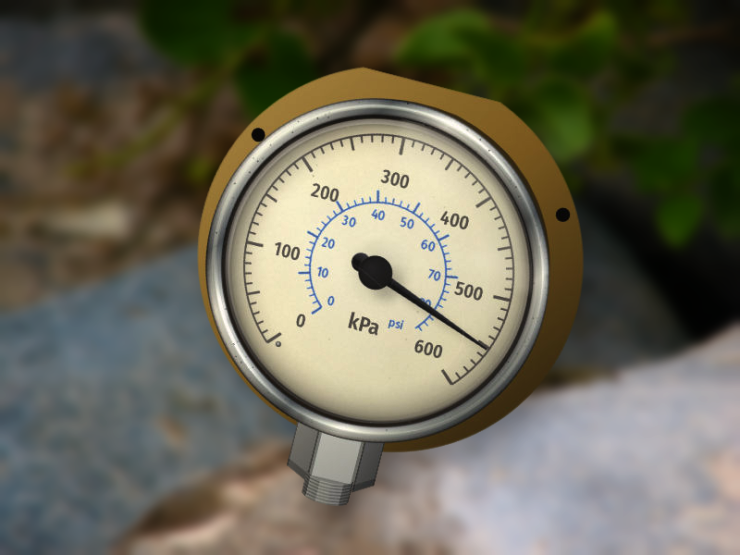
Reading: 550; kPa
